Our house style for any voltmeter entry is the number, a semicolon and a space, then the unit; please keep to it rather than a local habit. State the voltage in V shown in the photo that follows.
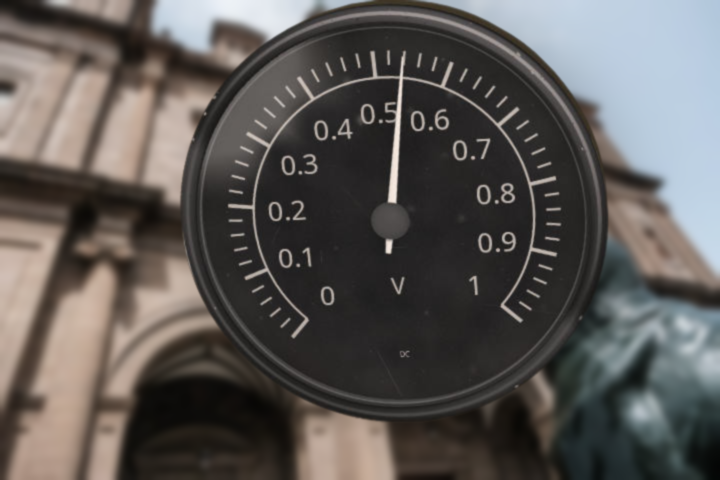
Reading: 0.54; V
